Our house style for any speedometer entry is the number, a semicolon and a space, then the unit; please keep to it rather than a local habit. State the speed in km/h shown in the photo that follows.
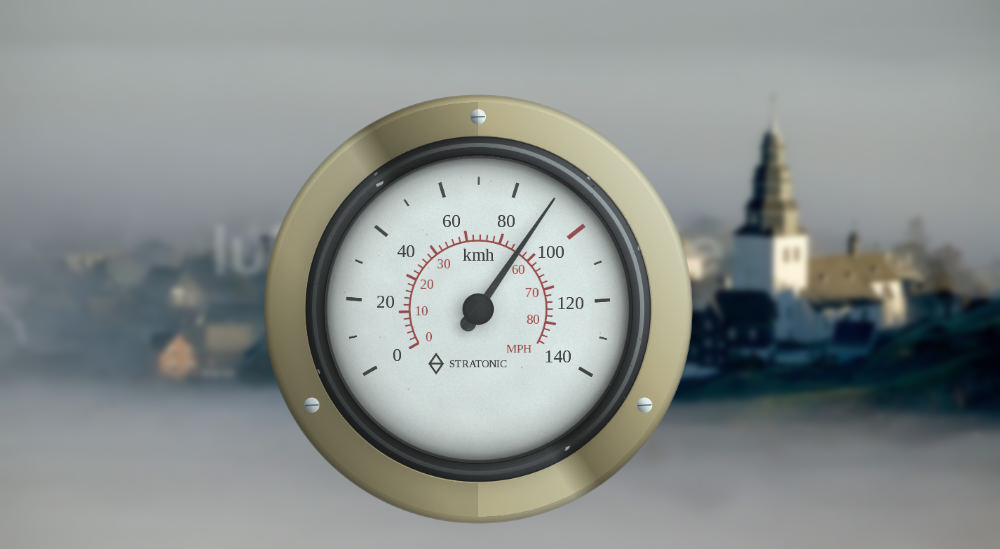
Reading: 90; km/h
